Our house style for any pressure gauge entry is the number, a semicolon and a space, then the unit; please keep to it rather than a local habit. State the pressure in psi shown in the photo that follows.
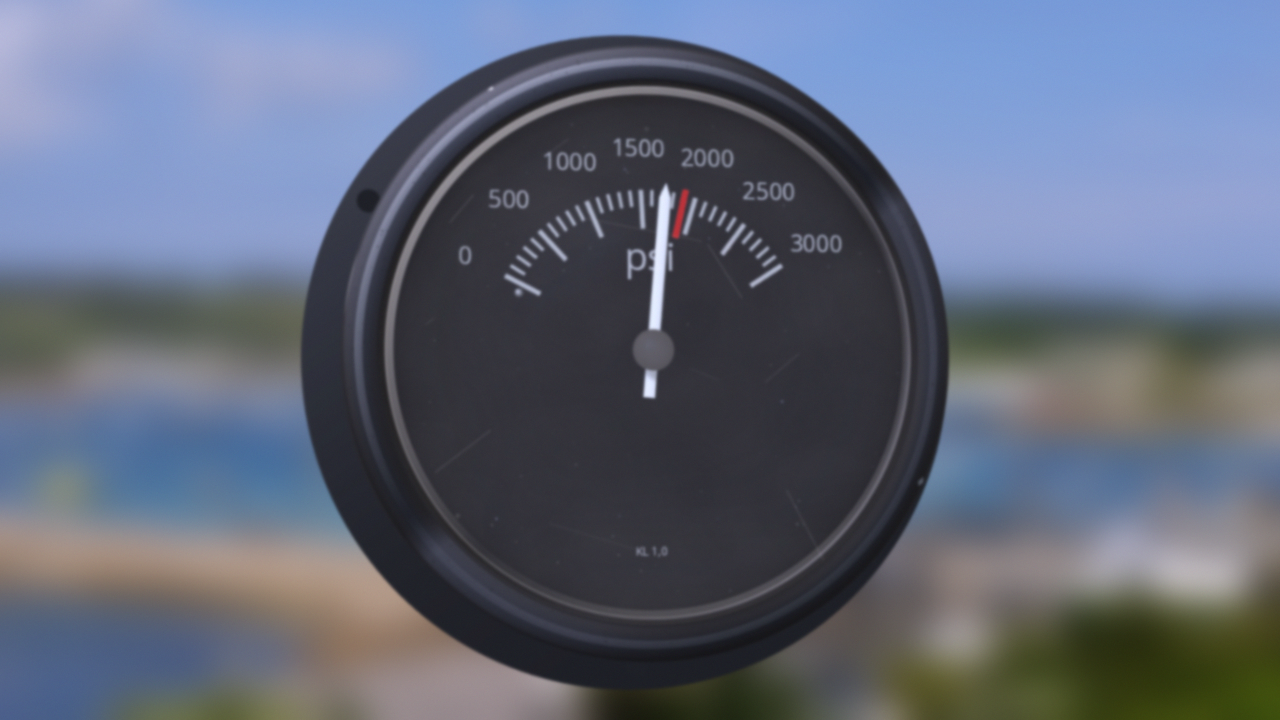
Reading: 1700; psi
